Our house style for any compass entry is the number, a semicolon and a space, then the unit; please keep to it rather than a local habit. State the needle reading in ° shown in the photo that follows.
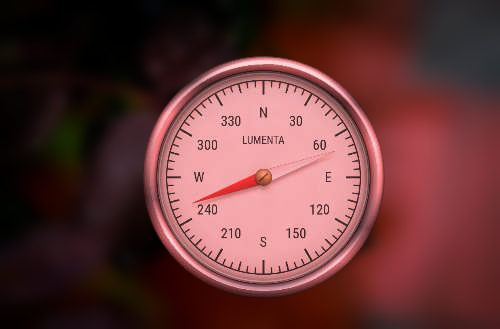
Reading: 250; °
